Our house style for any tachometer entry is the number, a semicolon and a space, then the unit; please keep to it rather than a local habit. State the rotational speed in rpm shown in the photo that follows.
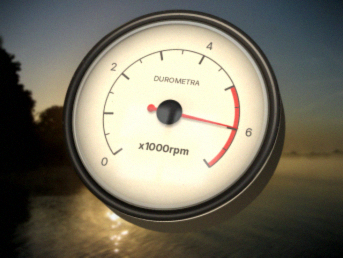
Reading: 6000; rpm
